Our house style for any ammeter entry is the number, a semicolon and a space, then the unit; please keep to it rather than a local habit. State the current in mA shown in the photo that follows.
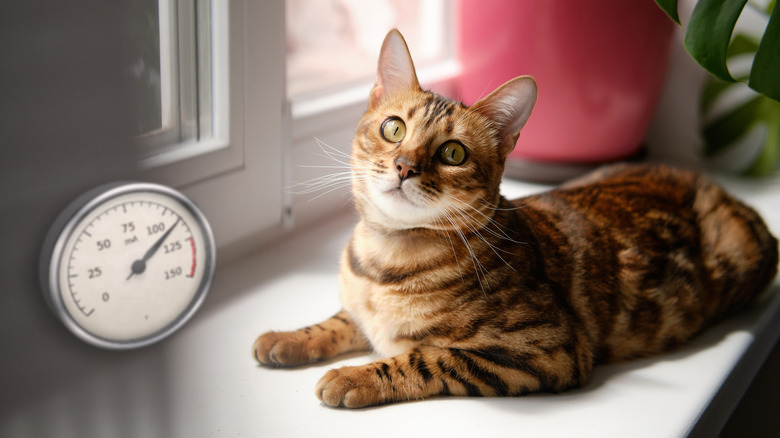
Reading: 110; mA
